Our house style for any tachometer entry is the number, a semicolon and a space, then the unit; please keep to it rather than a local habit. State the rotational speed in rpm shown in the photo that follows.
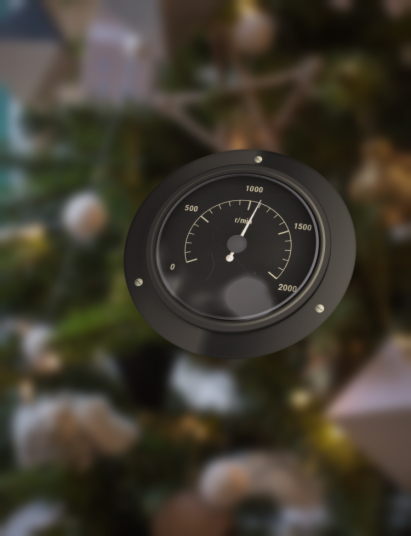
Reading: 1100; rpm
